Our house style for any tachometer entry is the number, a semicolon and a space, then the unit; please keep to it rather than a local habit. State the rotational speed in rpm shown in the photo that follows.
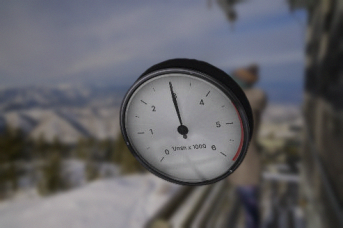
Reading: 3000; rpm
